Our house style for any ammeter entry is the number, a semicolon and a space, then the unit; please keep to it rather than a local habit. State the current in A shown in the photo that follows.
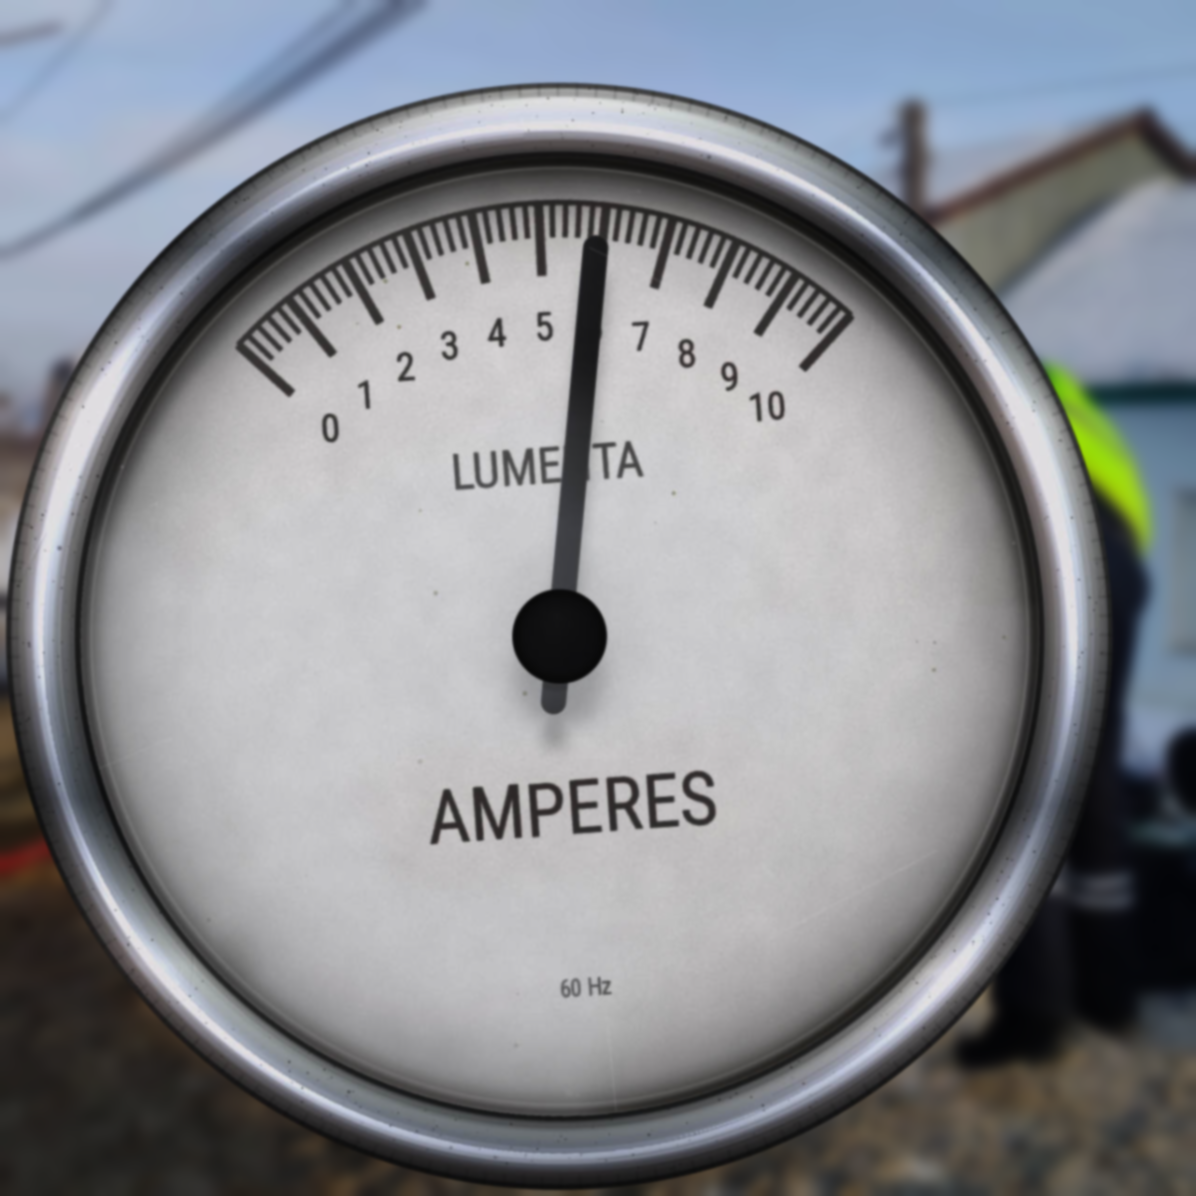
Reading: 5.9; A
